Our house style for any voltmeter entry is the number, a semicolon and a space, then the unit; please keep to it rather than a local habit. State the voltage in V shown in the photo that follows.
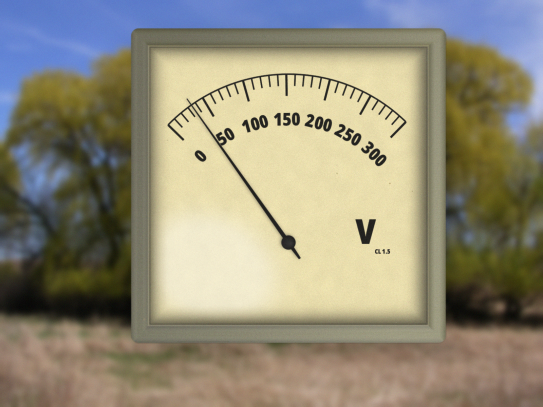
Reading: 35; V
